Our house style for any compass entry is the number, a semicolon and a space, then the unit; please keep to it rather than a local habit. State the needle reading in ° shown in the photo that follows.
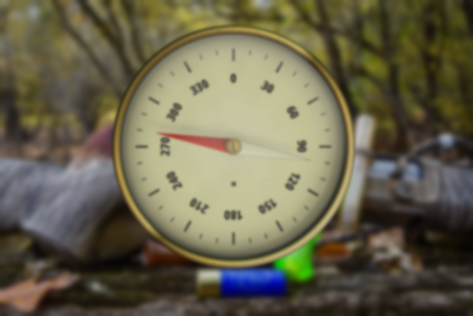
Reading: 280; °
